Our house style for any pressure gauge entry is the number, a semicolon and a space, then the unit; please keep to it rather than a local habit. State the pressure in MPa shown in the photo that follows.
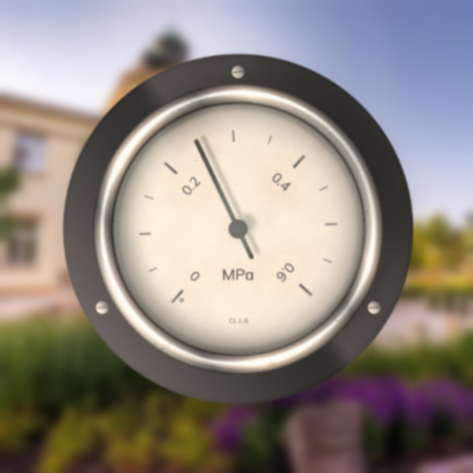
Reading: 0.25; MPa
